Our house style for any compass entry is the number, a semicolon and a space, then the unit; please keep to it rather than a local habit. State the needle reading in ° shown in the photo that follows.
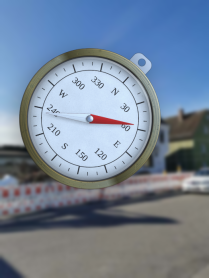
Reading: 55; °
